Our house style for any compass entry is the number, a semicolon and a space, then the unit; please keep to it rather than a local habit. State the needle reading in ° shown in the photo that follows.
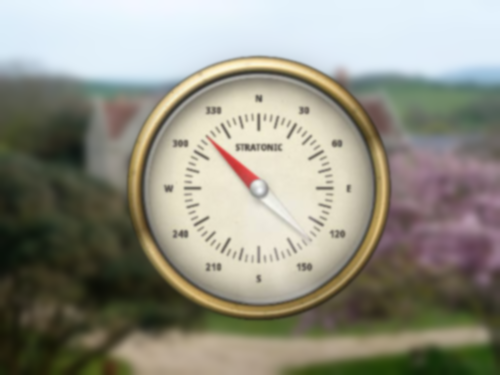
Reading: 315; °
